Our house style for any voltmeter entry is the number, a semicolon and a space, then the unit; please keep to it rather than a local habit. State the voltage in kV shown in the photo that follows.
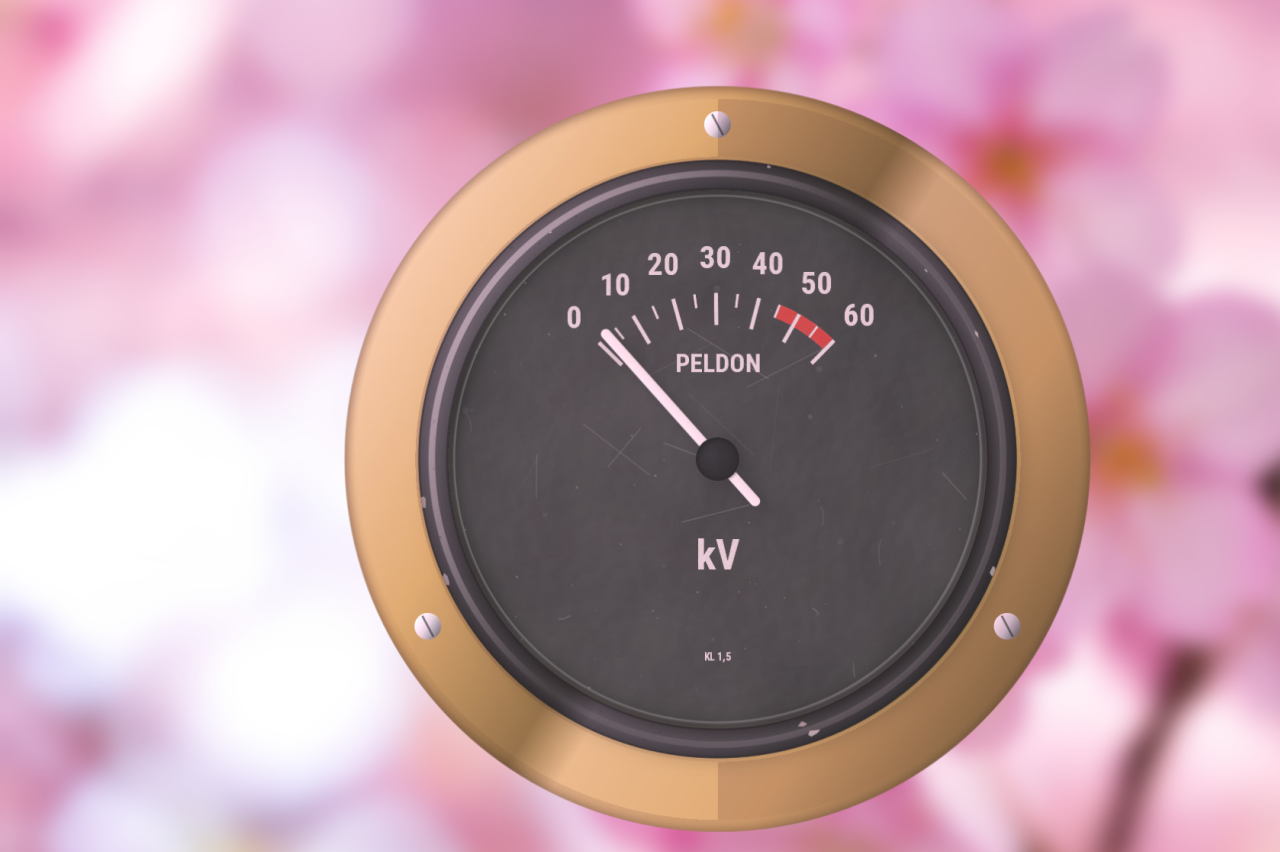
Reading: 2.5; kV
